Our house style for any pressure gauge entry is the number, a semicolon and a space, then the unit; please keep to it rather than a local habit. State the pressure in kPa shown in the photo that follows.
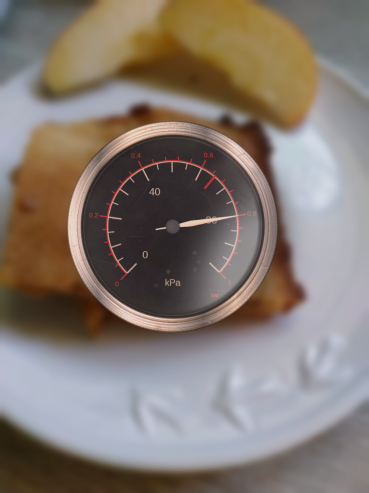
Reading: 80; kPa
